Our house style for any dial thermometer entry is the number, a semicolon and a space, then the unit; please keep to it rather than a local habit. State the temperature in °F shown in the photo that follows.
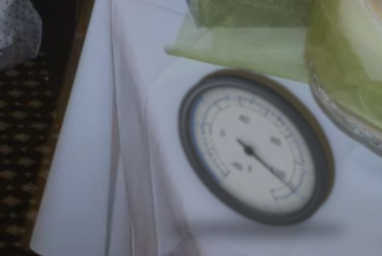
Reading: 120; °F
